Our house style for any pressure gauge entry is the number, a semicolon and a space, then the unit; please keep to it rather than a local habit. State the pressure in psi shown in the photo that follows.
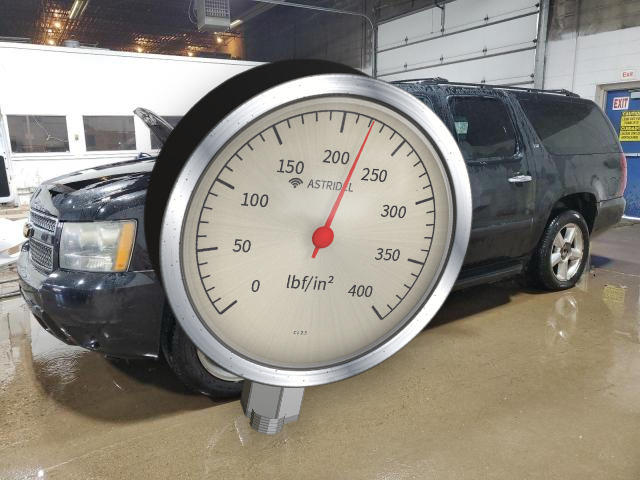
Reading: 220; psi
